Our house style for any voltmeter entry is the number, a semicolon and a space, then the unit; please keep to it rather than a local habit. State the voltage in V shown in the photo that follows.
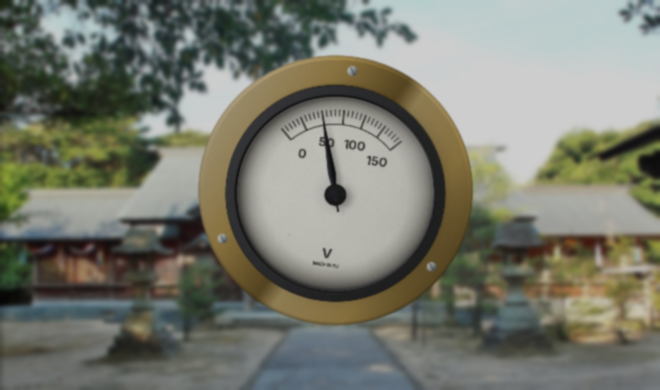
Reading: 50; V
